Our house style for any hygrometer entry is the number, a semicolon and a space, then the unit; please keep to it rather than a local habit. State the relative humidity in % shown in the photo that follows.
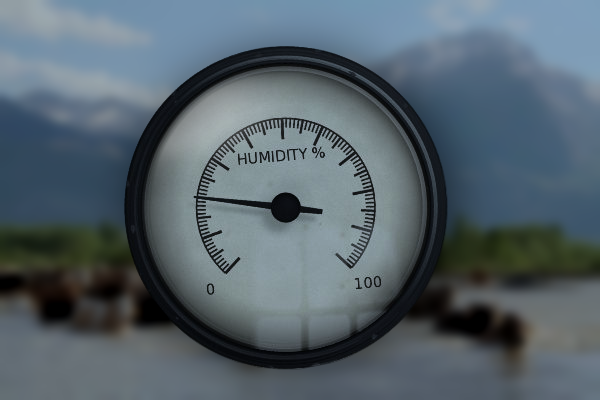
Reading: 20; %
